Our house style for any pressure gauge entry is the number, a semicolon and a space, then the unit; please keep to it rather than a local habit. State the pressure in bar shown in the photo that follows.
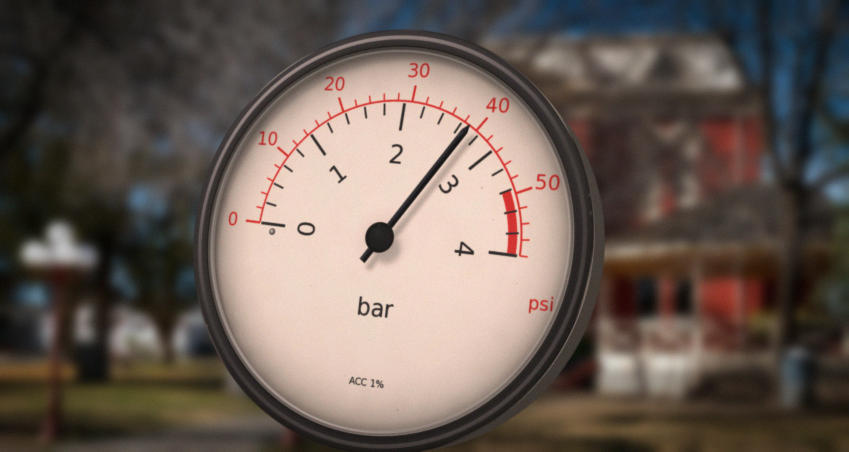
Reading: 2.7; bar
